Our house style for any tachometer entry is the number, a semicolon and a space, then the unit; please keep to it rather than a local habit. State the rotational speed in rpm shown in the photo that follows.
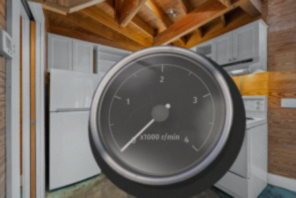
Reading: 0; rpm
